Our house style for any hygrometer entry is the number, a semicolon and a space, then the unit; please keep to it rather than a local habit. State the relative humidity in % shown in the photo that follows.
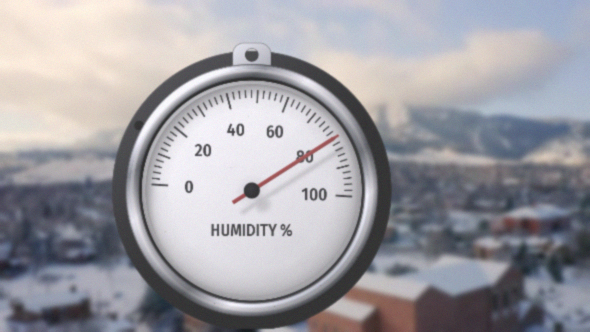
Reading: 80; %
